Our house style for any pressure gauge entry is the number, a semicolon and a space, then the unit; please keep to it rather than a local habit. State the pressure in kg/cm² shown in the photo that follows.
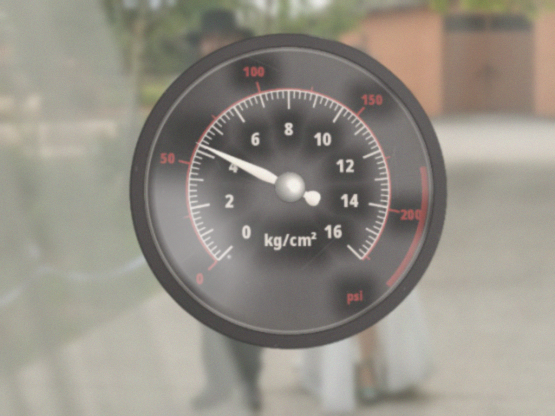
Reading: 4.2; kg/cm²
